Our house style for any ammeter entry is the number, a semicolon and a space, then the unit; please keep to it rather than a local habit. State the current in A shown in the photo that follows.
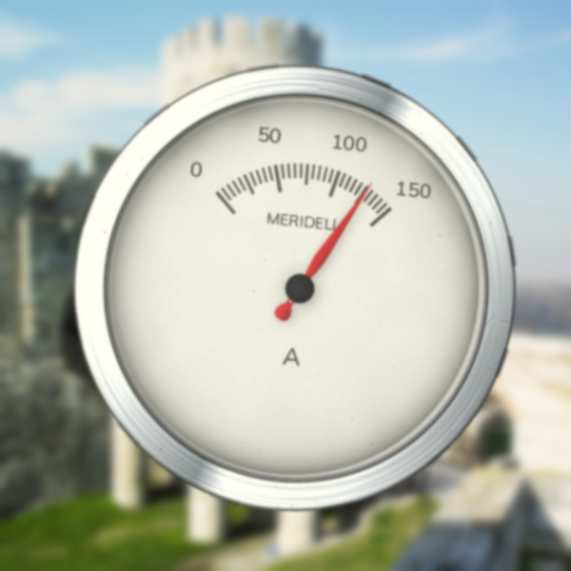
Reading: 125; A
